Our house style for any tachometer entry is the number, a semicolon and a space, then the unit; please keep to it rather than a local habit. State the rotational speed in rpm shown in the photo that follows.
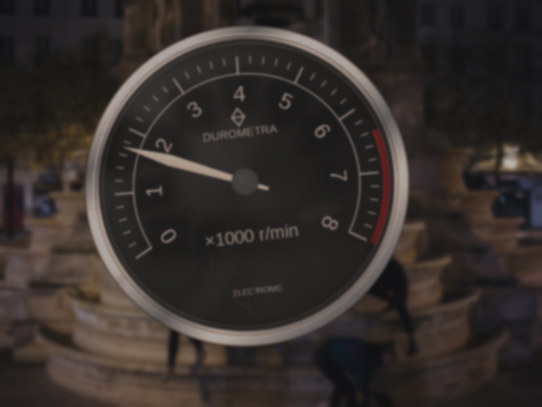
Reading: 1700; rpm
